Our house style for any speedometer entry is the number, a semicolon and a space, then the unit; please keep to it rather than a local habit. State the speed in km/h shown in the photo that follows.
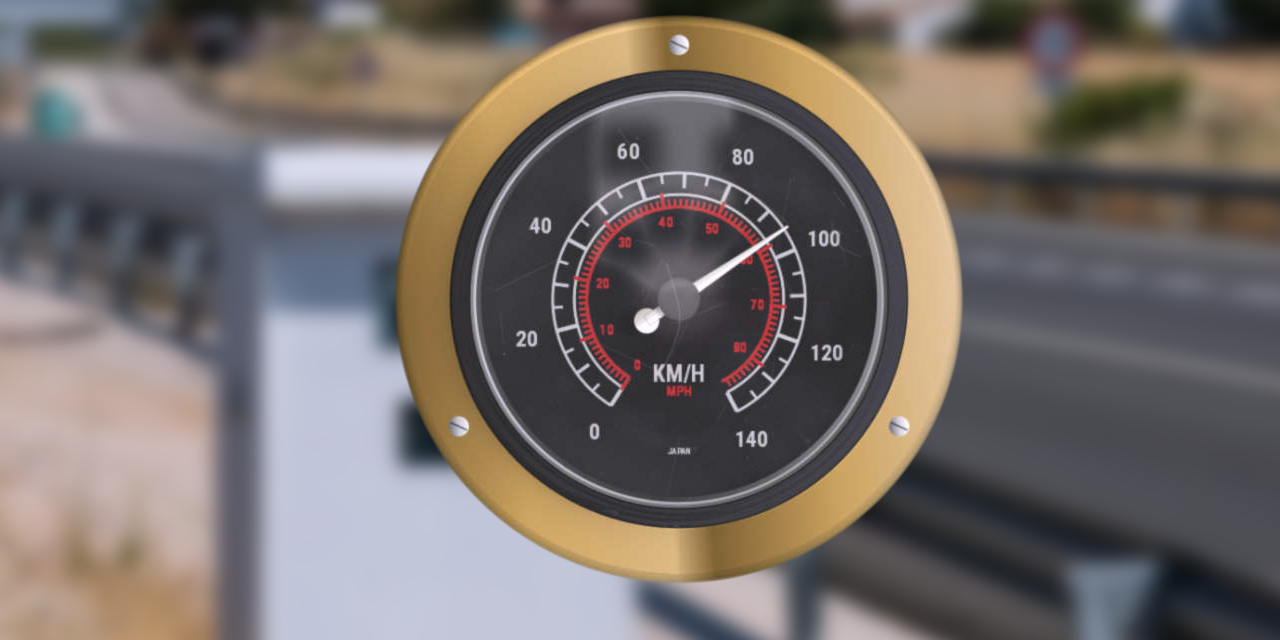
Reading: 95; km/h
